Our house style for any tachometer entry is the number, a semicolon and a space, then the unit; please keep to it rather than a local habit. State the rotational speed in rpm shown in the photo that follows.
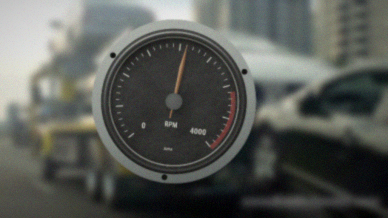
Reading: 2100; rpm
